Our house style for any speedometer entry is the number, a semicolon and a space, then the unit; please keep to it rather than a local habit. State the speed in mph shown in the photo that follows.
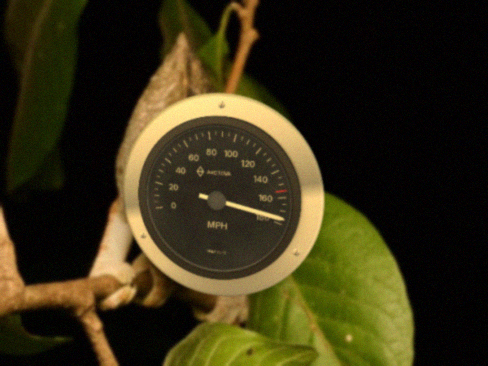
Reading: 175; mph
